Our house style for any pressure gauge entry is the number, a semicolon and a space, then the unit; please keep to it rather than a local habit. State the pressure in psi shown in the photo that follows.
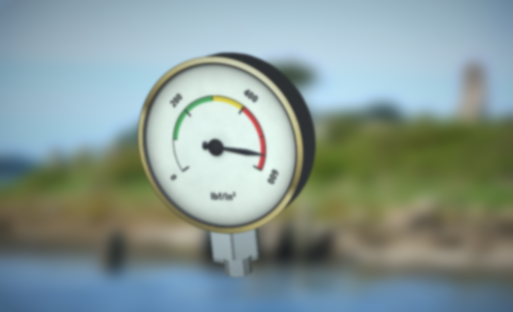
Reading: 550; psi
